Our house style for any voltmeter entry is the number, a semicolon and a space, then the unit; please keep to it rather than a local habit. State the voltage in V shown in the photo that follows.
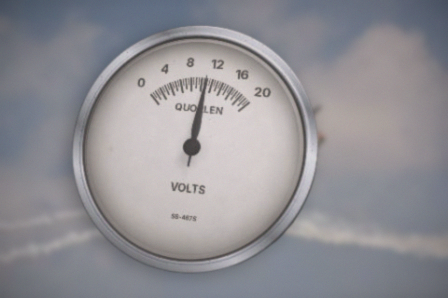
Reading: 11; V
